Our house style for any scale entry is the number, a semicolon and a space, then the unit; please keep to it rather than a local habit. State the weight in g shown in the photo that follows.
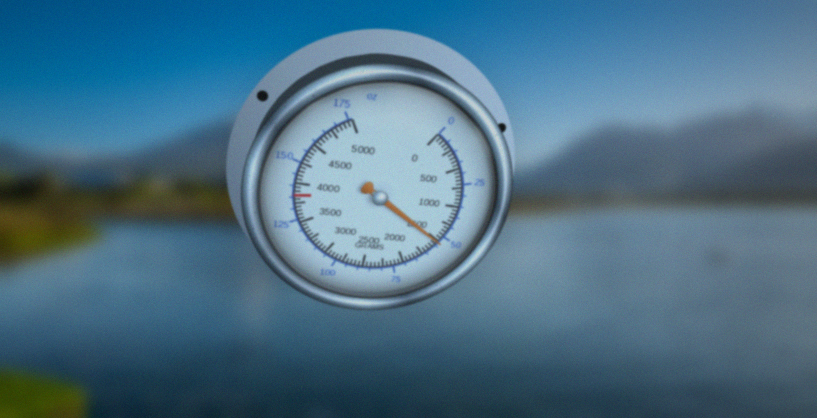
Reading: 1500; g
